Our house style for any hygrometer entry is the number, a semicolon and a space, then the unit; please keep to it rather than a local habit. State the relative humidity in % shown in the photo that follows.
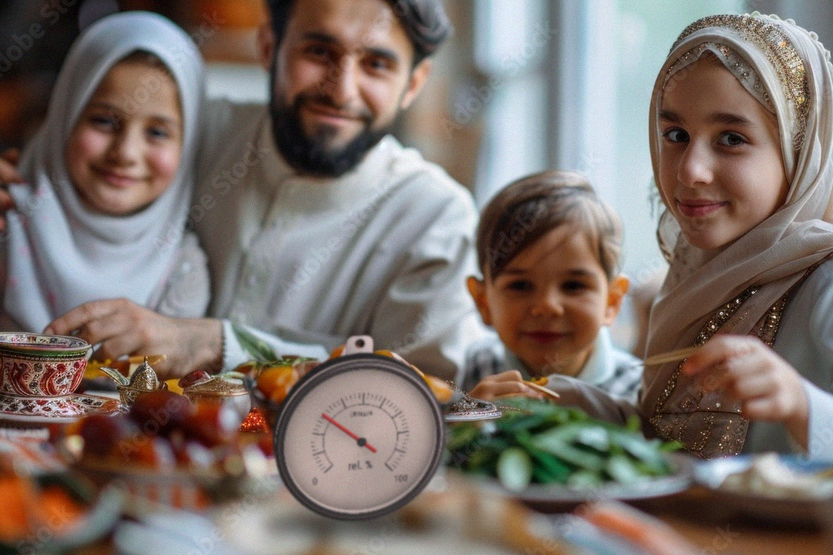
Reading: 30; %
